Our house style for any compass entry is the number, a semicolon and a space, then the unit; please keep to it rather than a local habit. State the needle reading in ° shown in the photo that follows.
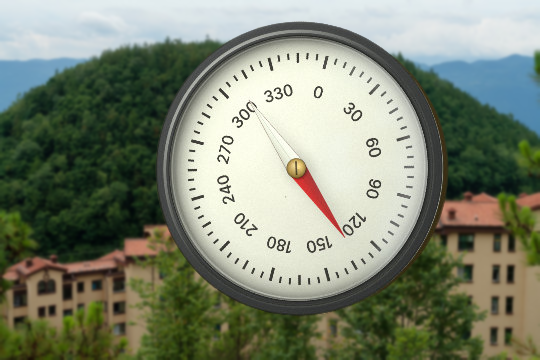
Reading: 130; °
